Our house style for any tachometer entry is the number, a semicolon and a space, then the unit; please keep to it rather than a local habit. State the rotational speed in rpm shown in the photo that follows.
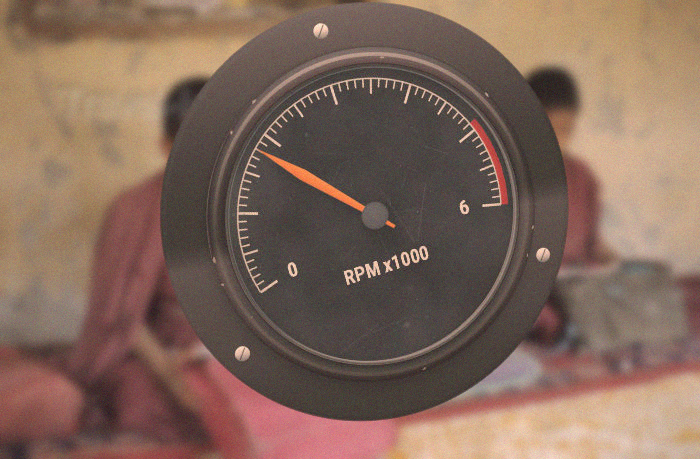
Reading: 1800; rpm
